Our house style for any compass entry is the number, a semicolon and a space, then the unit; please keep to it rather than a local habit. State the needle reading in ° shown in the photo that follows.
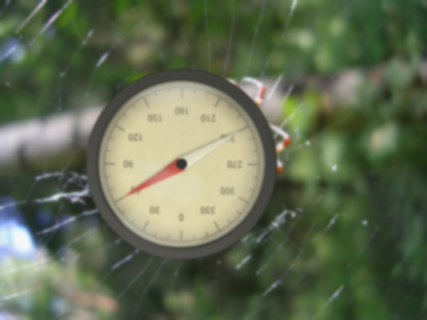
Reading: 60; °
